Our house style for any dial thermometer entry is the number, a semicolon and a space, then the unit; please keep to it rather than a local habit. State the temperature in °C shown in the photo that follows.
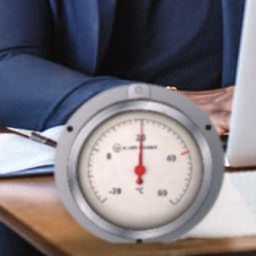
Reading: 20; °C
